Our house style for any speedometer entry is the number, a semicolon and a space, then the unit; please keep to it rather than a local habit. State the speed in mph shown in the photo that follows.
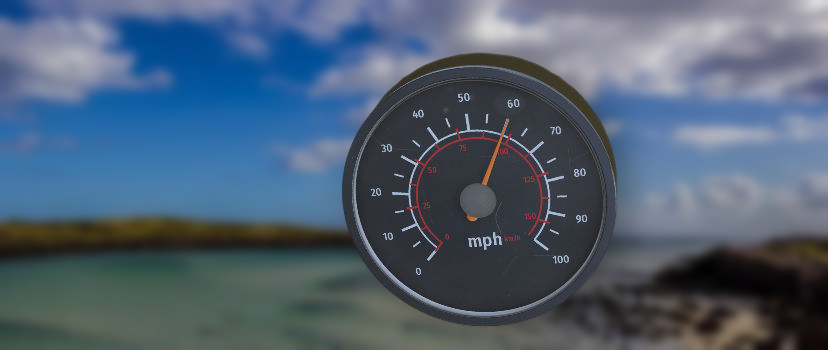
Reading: 60; mph
